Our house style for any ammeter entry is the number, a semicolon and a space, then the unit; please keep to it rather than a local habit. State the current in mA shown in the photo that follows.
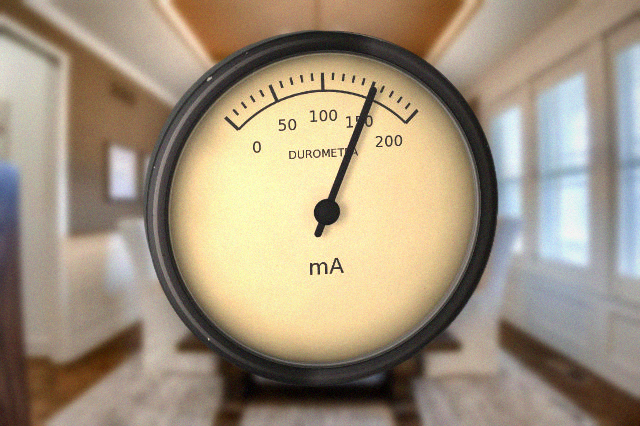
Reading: 150; mA
